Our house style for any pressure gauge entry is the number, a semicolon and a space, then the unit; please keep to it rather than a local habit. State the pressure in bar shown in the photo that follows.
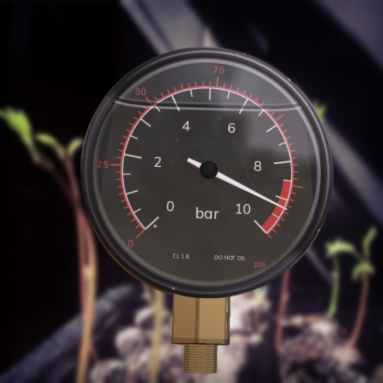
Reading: 9.25; bar
